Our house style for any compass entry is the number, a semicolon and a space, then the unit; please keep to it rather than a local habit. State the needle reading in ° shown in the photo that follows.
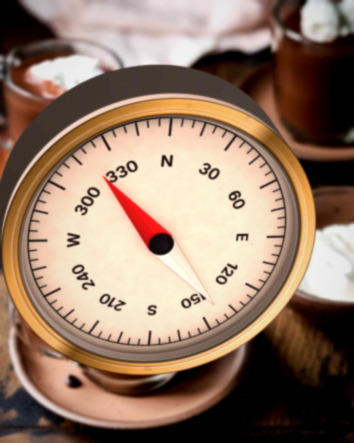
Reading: 320; °
